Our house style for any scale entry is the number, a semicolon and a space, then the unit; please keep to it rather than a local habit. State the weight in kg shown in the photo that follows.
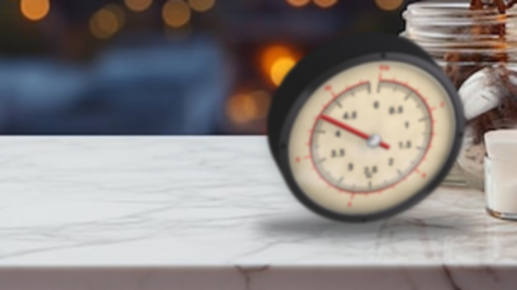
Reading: 4.25; kg
